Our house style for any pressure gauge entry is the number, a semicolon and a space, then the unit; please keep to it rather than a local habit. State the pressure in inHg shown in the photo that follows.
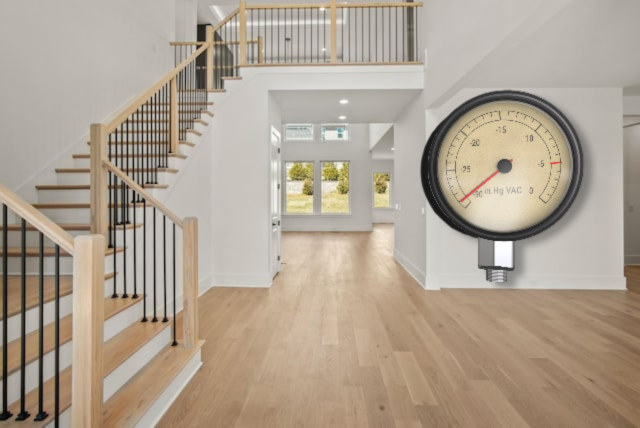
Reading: -29; inHg
